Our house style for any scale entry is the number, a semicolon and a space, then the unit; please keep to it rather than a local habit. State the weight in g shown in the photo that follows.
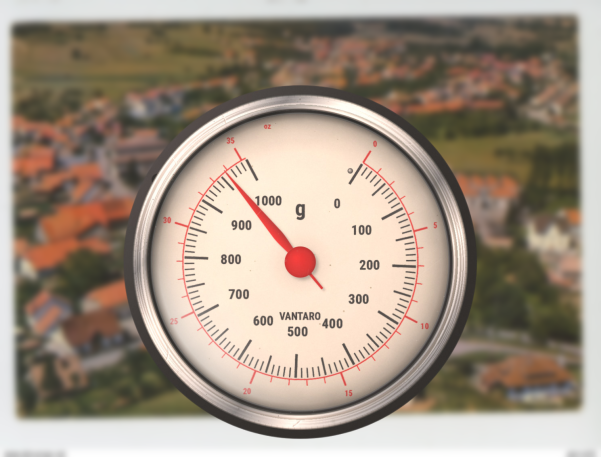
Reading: 960; g
